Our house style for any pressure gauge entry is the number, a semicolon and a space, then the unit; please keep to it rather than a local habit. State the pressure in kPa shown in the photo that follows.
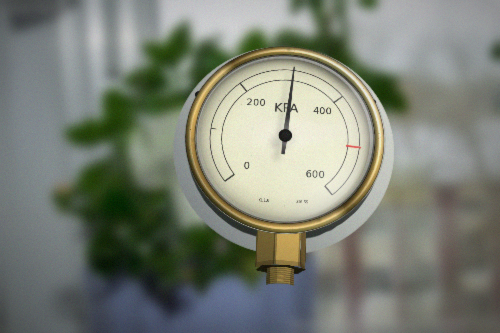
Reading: 300; kPa
